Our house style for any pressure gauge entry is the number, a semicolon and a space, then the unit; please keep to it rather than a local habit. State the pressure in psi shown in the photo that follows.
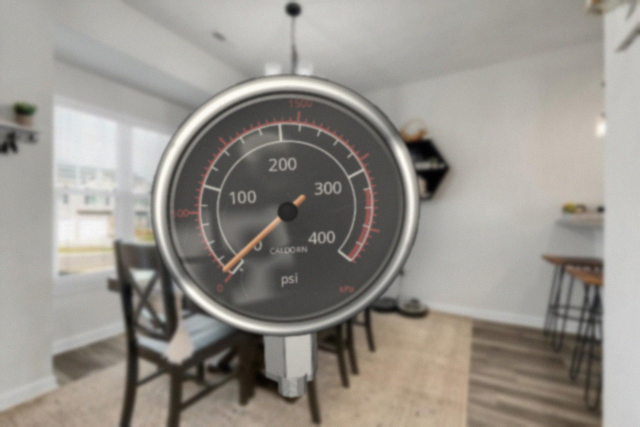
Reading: 10; psi
